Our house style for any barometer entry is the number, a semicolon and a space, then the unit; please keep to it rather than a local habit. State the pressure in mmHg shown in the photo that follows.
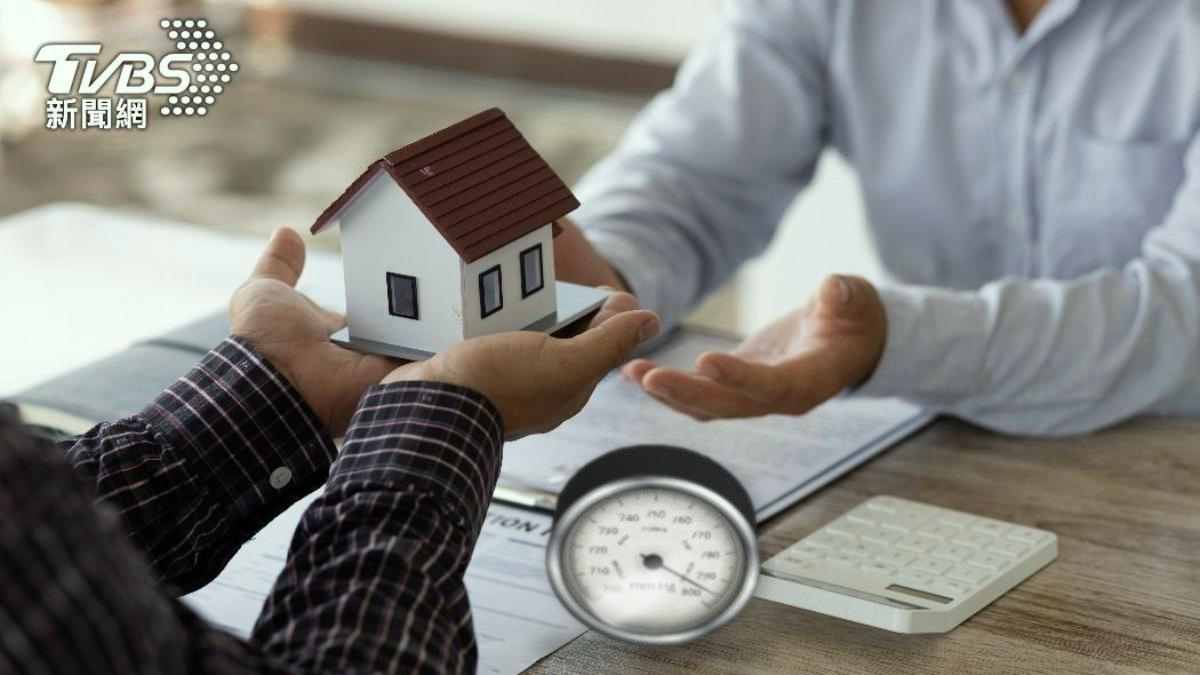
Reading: 795; mmHg
